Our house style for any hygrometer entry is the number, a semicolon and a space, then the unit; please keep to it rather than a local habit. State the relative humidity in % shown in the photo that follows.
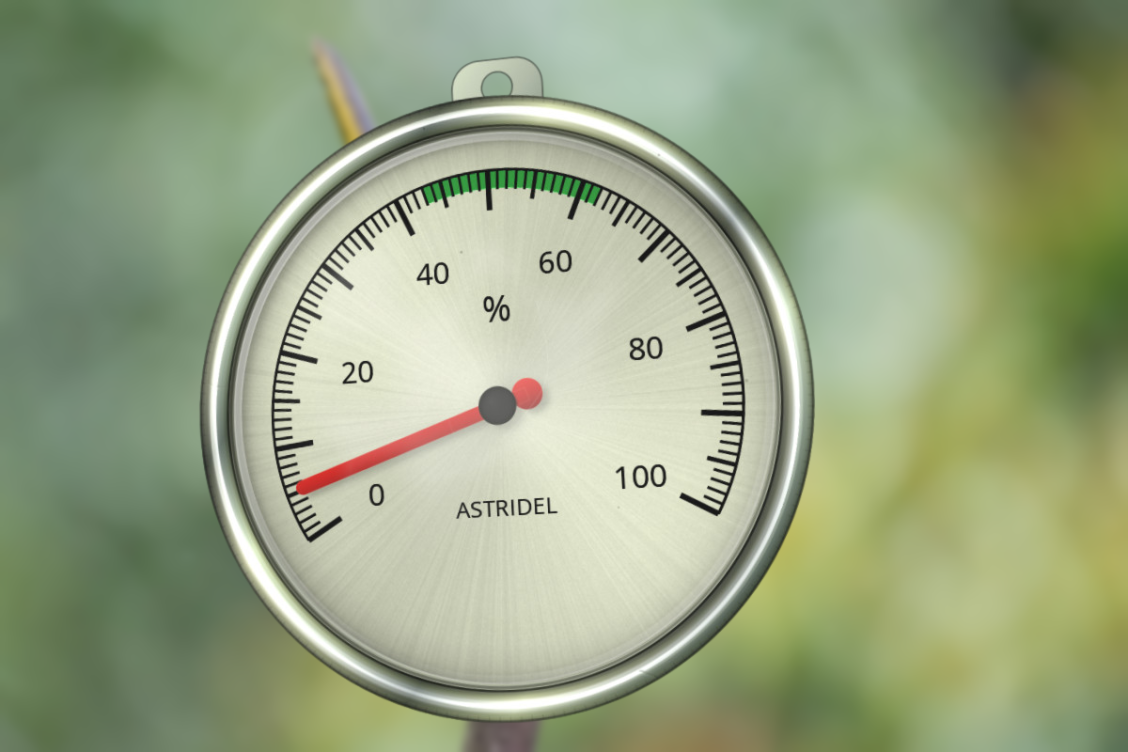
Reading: 5; %
